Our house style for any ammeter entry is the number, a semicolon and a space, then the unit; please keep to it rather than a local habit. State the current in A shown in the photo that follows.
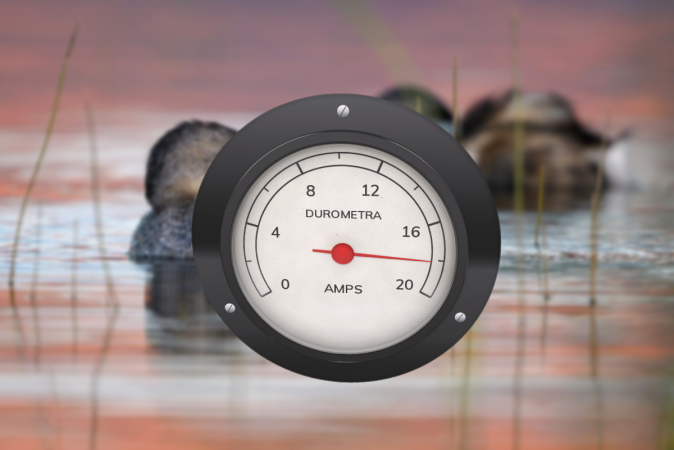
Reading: 18; A
